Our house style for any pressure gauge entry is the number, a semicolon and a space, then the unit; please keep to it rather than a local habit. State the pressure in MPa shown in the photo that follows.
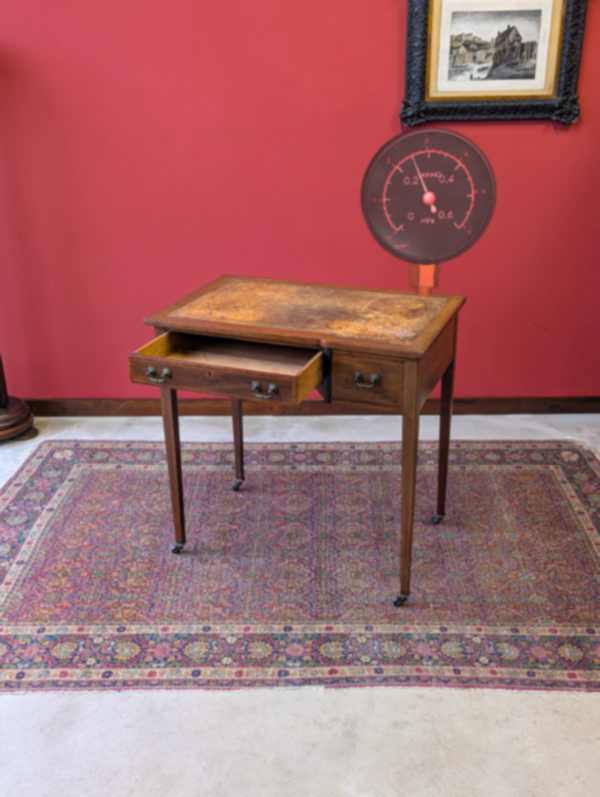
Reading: 0.25; MPa
